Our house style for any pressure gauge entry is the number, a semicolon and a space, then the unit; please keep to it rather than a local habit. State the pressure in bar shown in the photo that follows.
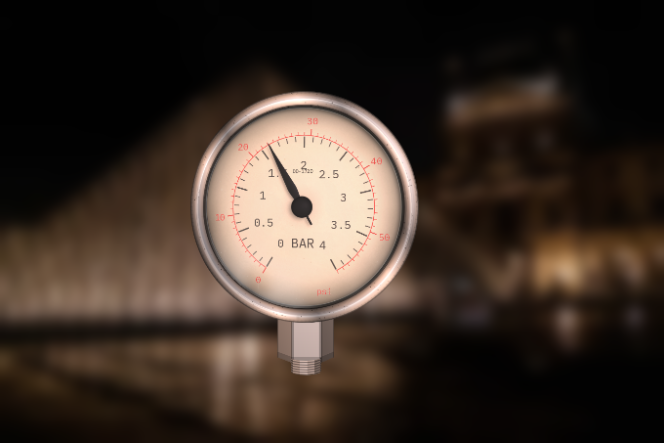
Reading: 1.6; bar
